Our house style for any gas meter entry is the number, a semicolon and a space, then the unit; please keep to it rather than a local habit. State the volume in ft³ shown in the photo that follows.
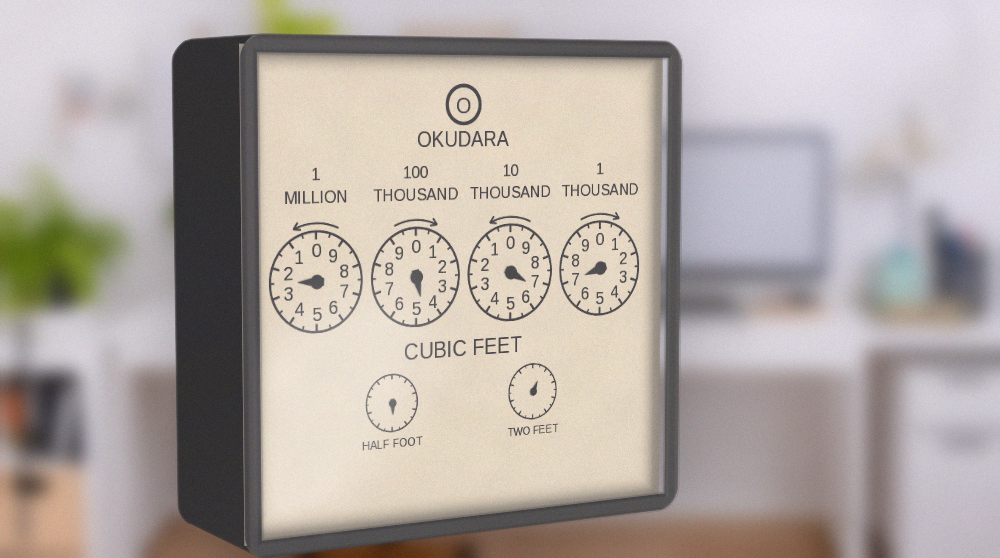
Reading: 246700; ft³
